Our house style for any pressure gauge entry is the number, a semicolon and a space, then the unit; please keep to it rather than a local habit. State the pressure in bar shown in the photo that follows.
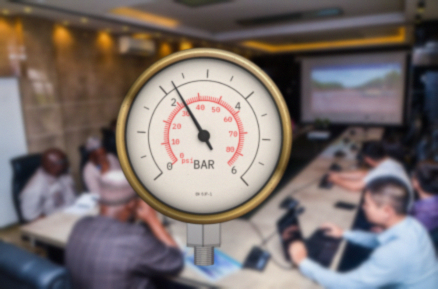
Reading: 2.25; bar
